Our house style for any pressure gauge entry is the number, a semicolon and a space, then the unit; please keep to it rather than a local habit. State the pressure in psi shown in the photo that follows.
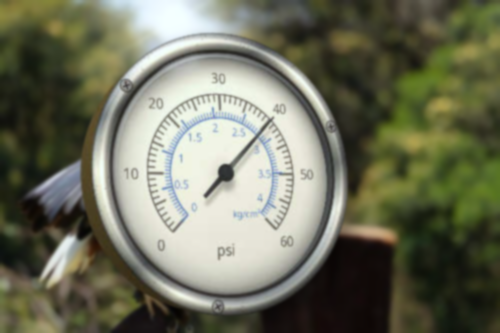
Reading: 40; psi
